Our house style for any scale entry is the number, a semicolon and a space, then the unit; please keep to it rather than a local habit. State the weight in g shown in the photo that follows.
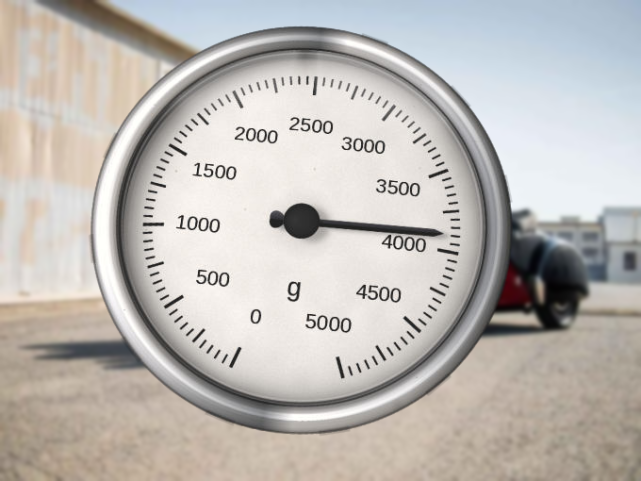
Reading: 3900; g
